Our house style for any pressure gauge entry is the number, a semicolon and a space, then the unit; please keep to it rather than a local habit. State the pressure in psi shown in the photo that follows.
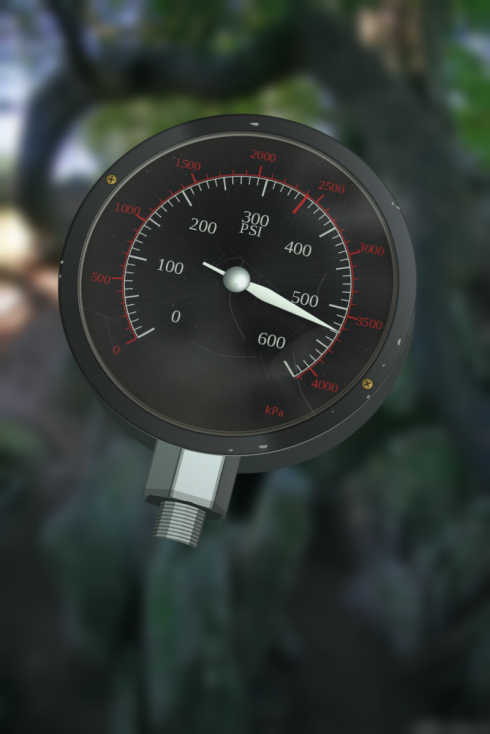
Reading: 530; psi
